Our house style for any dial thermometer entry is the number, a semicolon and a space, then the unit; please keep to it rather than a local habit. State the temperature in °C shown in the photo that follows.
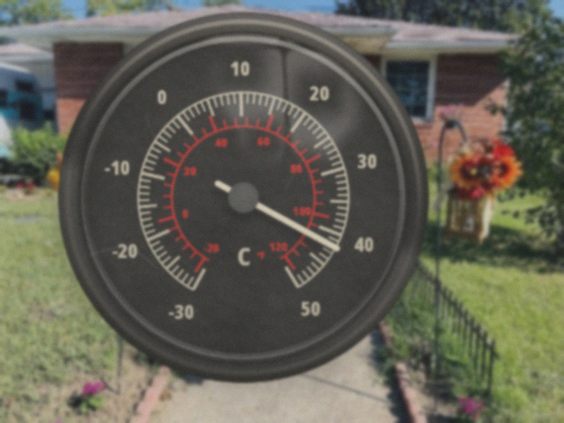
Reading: 42; °C
